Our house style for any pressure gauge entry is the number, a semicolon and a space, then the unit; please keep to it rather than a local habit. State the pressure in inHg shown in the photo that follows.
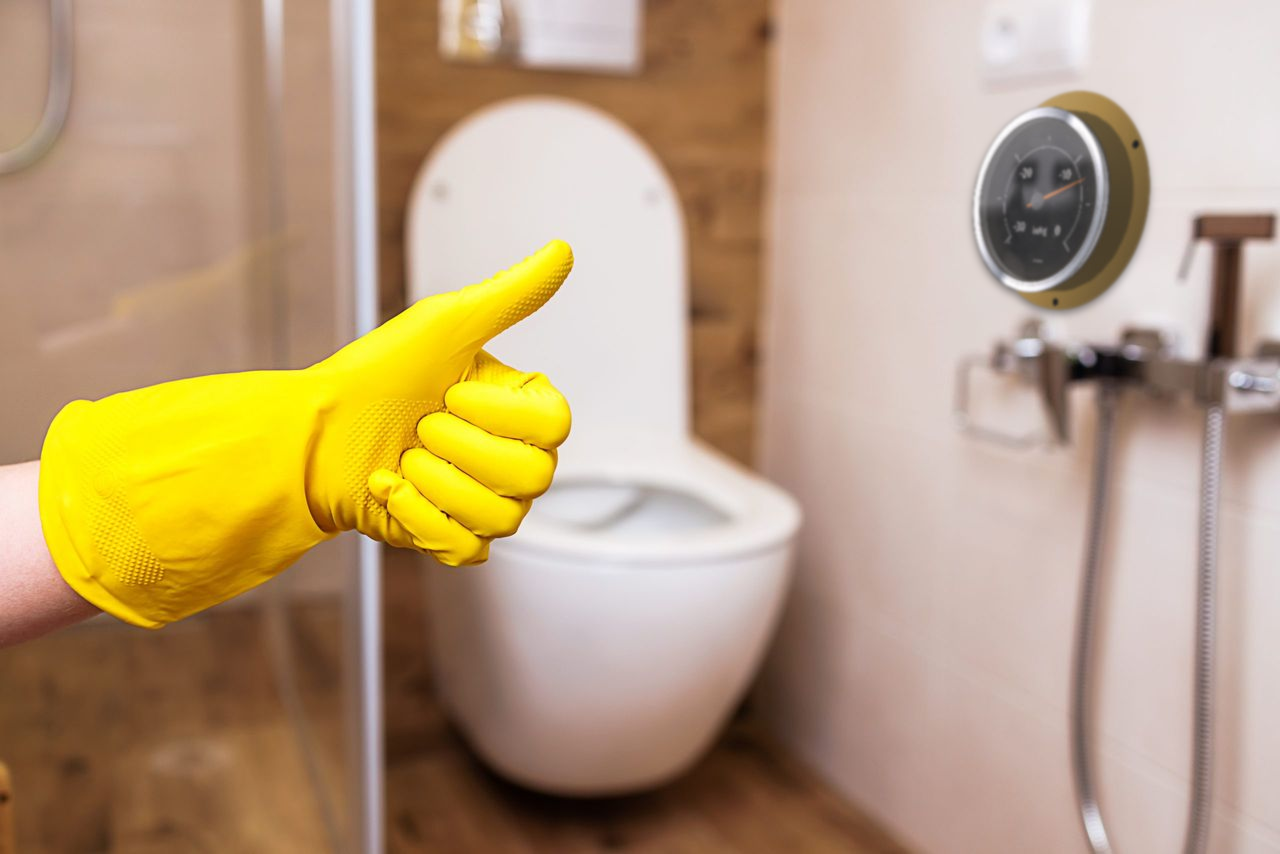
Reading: -7.5; inHg
